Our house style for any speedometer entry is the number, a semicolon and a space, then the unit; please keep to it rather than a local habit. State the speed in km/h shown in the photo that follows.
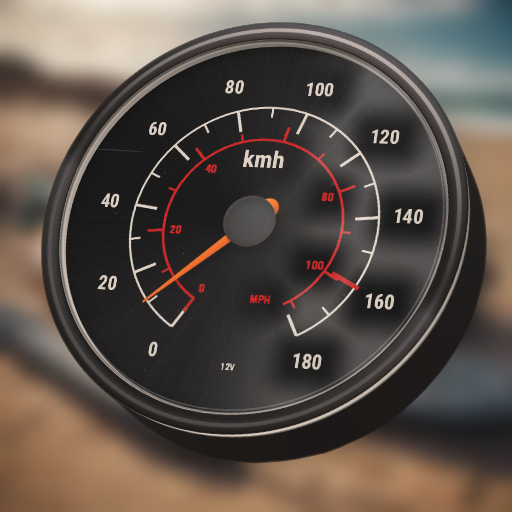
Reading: 10; km/h
